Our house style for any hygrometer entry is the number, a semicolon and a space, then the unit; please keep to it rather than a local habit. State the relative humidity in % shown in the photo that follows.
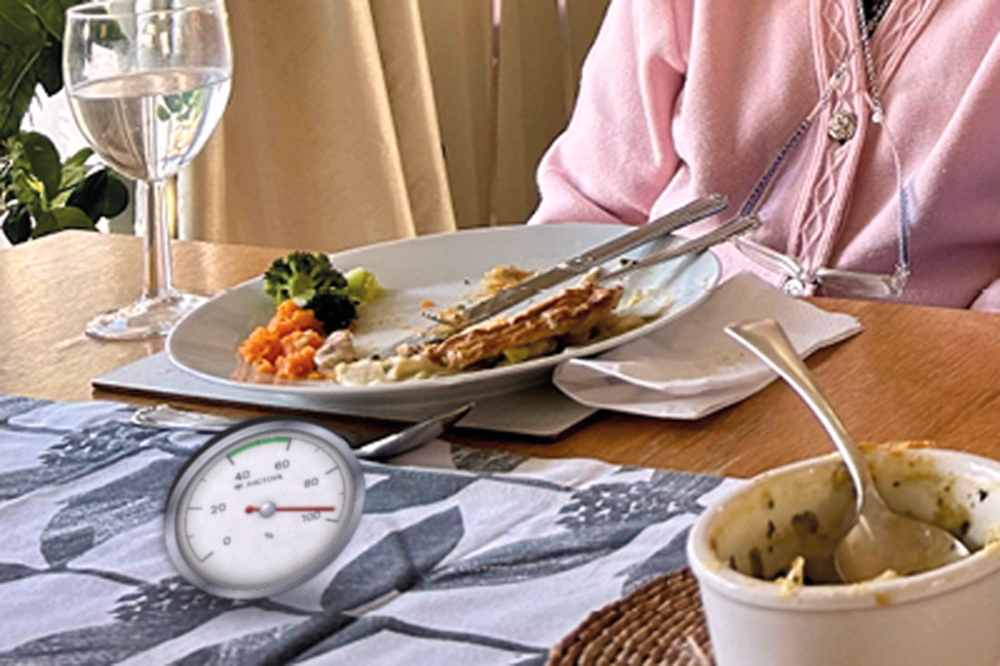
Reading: 95; %
